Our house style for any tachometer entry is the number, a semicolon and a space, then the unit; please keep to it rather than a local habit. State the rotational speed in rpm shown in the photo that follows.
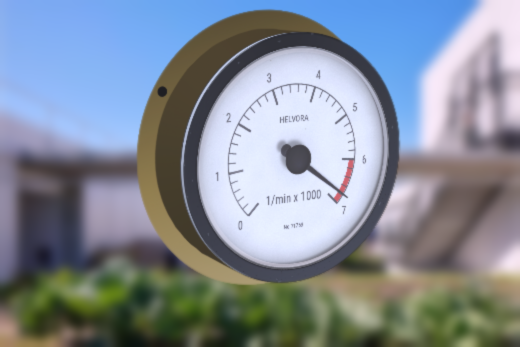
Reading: 6800; rpm
